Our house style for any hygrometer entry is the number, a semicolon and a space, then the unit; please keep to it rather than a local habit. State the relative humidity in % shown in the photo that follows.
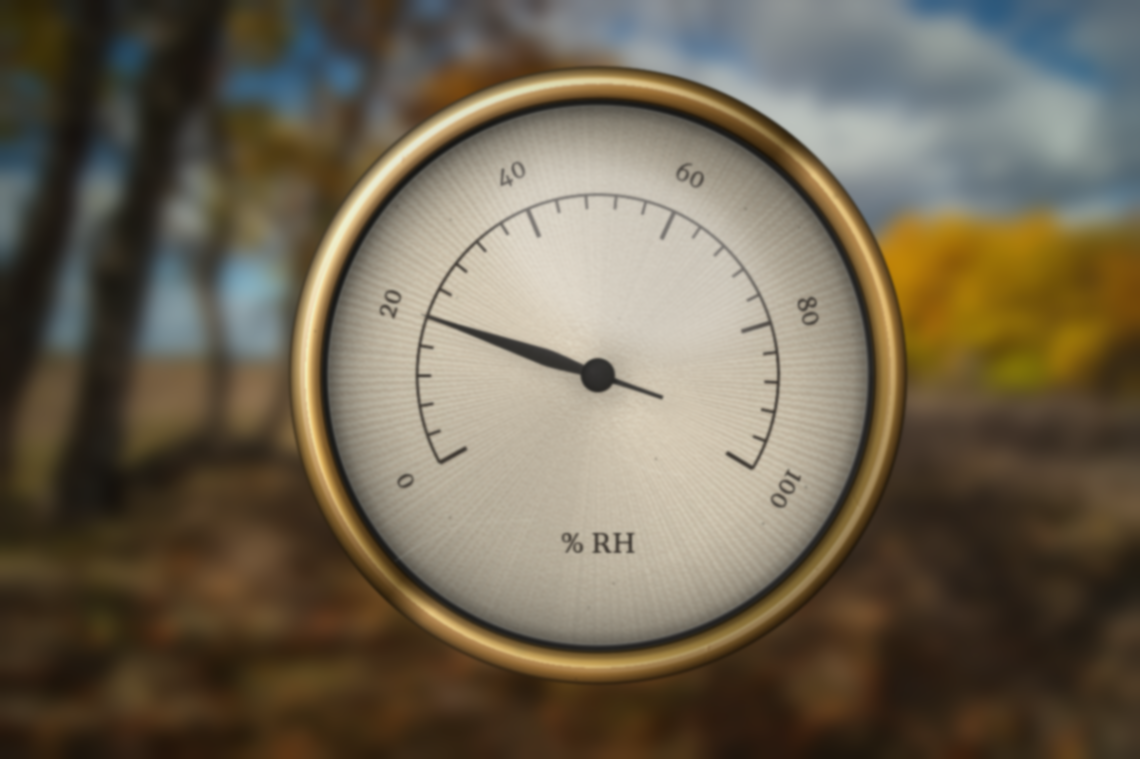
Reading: 20; %
